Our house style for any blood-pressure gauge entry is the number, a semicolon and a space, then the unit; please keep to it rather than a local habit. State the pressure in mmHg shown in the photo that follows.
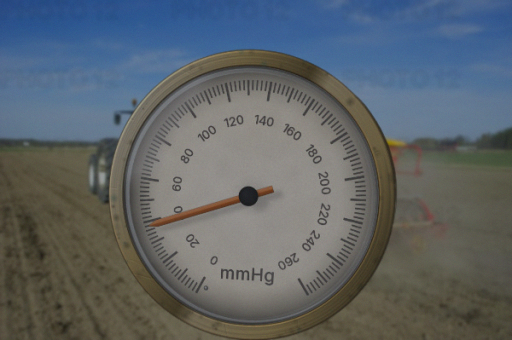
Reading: 38; mmHg
